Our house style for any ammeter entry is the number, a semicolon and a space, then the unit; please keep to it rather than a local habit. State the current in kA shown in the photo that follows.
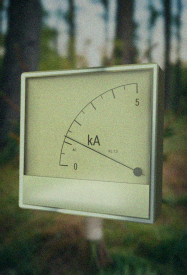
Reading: 1.25; kA
